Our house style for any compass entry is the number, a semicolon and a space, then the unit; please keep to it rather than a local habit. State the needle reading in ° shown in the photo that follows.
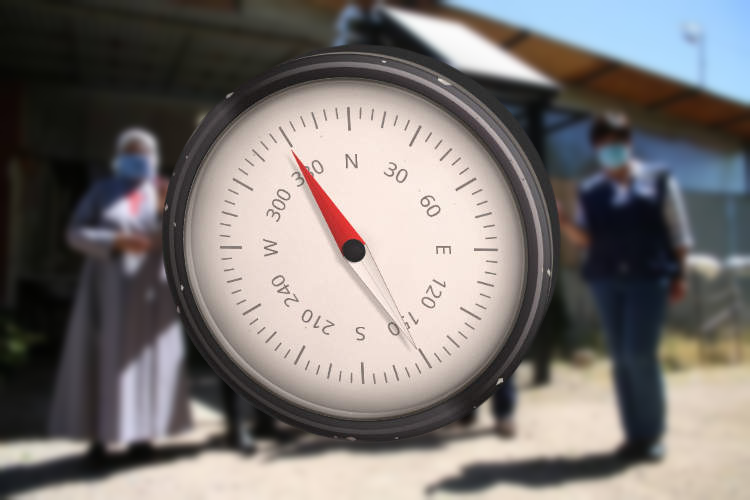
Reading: 330; °
